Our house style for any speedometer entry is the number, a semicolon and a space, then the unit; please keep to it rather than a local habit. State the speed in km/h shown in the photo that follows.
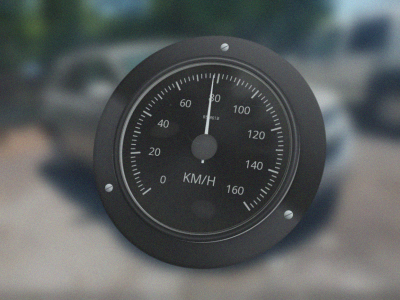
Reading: 78; km/h
